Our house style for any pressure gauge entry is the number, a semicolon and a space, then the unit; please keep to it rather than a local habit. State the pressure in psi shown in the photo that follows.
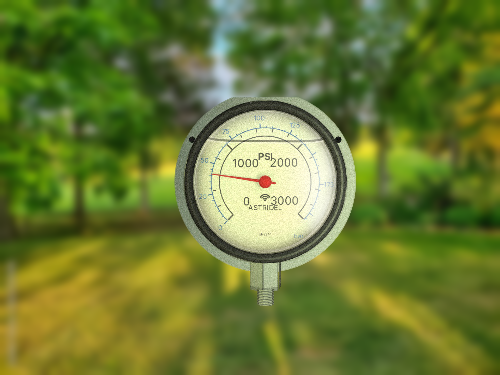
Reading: 600; psi
